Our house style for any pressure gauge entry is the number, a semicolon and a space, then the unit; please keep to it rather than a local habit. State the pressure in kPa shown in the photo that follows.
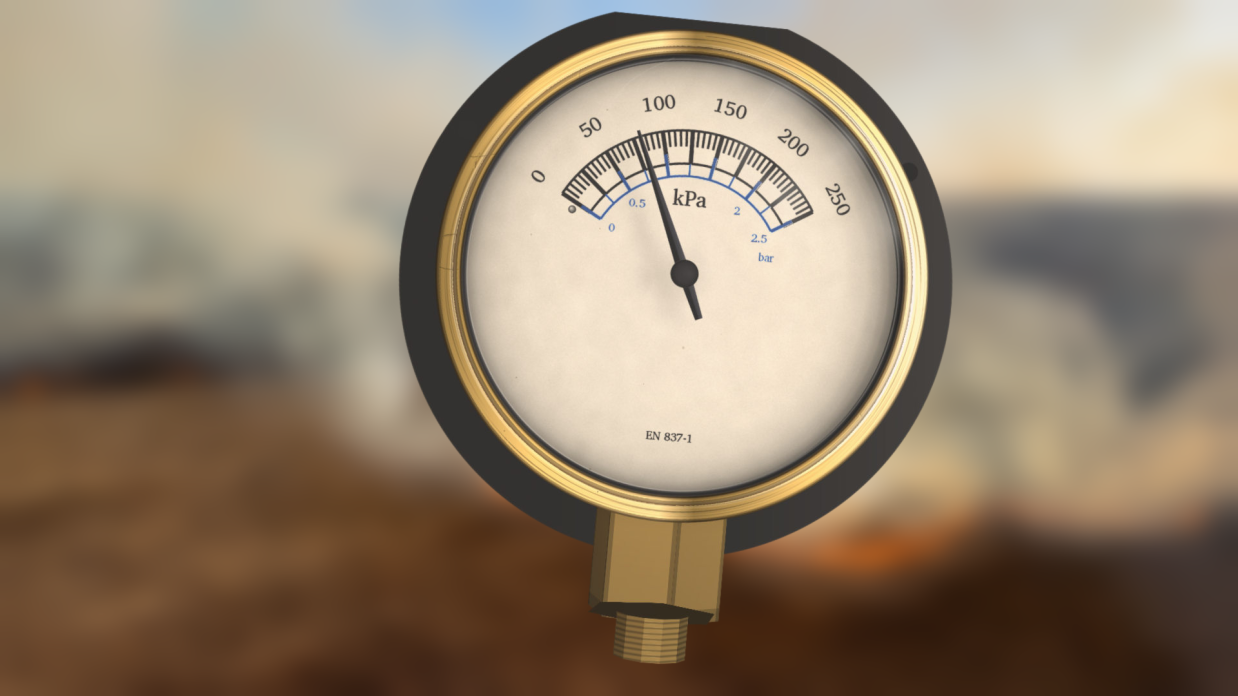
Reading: 80; kPa
